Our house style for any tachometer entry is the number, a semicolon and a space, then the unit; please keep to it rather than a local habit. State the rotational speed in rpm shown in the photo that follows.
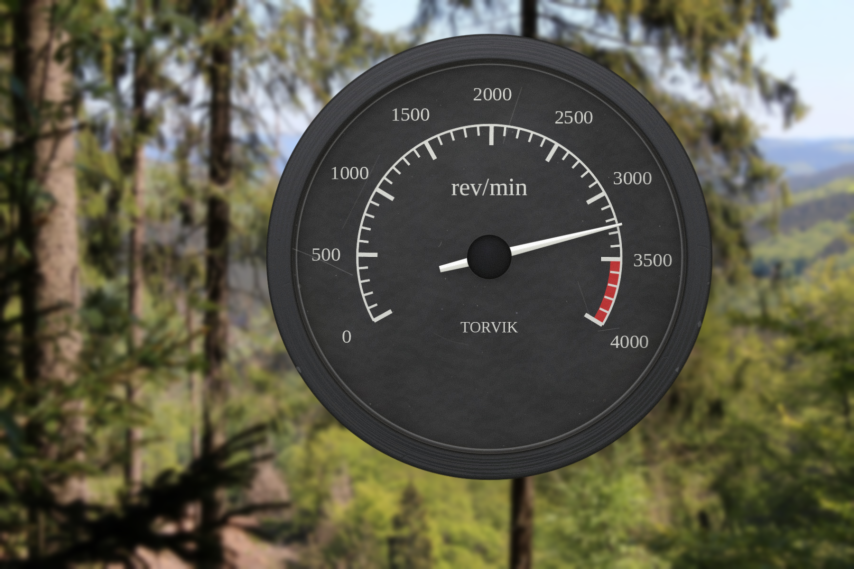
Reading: 3250; rpm
